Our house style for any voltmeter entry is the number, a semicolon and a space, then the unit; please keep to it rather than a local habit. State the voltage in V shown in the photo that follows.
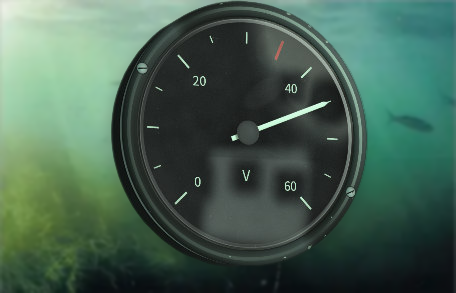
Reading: 45; V
